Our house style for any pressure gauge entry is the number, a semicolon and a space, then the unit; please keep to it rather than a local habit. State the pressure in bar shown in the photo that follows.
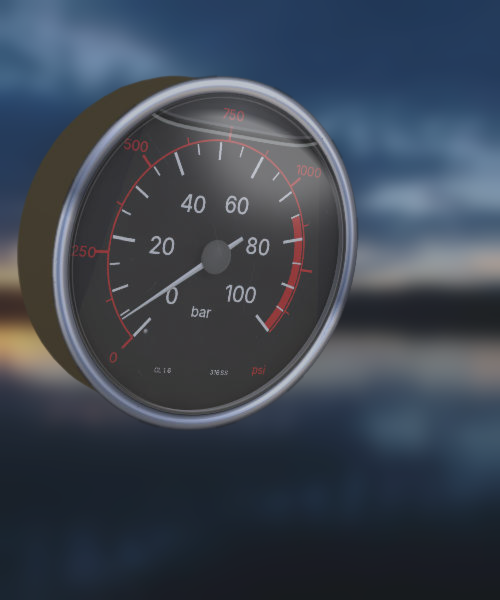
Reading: 5; bar
